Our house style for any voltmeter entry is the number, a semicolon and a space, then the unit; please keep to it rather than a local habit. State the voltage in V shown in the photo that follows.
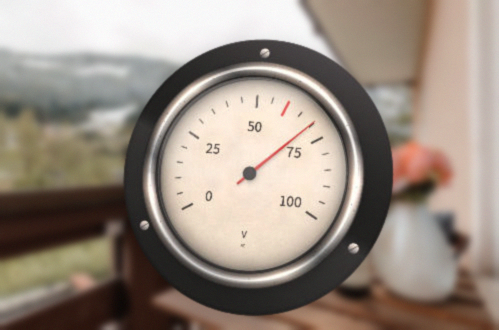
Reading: 70; V
